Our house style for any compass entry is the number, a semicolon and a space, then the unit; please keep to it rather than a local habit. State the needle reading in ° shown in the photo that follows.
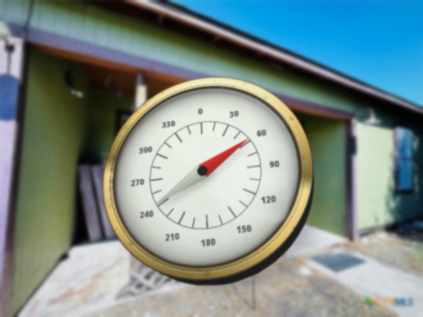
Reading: 60; °
